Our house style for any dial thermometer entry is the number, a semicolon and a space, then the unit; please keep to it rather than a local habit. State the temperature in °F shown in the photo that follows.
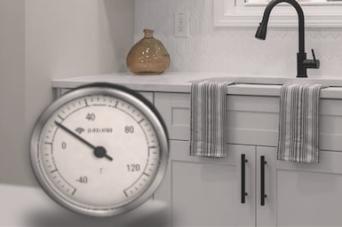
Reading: 16; °F
